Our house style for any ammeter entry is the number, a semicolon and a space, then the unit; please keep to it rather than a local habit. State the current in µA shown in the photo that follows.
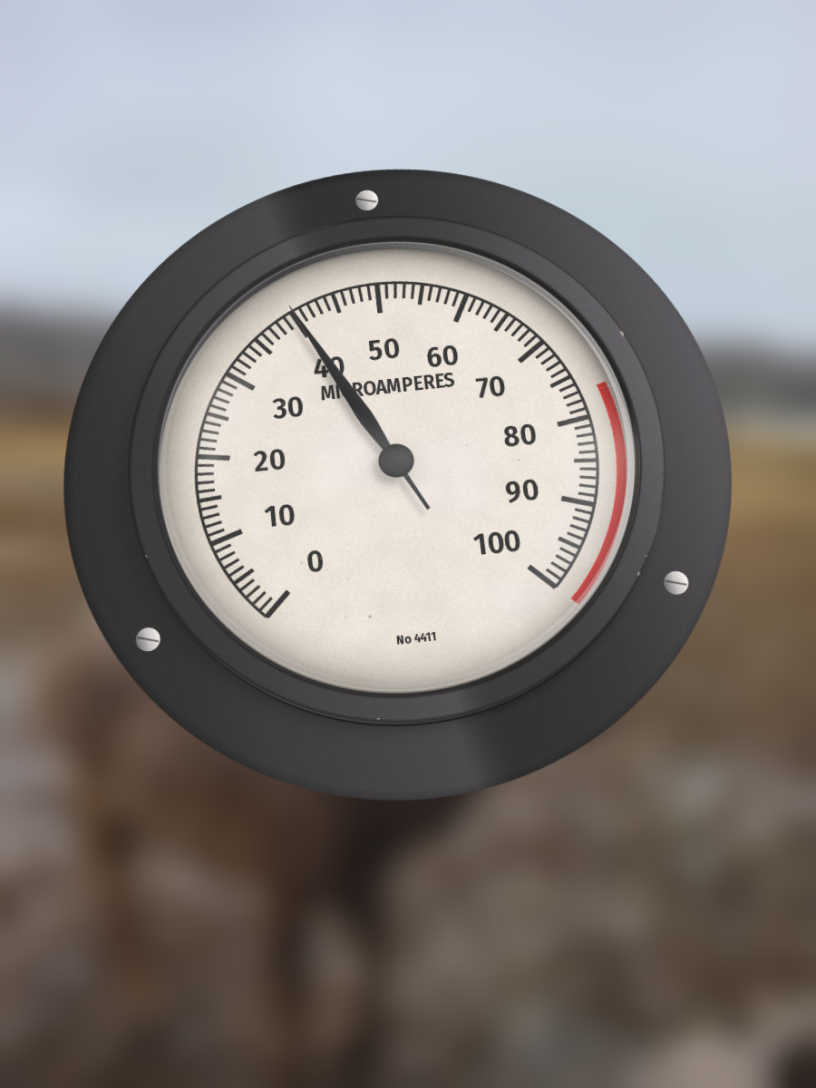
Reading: 40; µA
